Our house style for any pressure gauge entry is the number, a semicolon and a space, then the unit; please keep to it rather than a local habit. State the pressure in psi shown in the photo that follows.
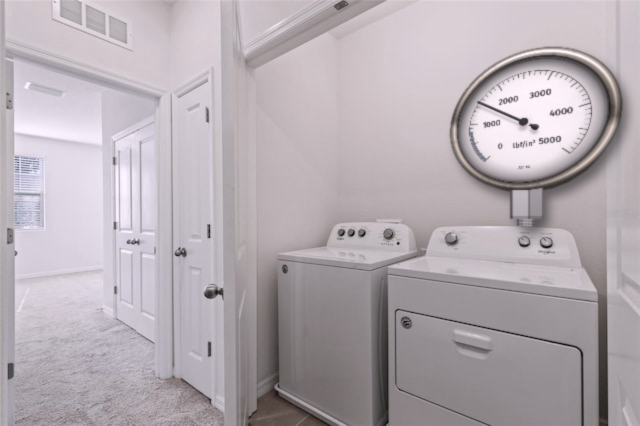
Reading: 1500; psi
